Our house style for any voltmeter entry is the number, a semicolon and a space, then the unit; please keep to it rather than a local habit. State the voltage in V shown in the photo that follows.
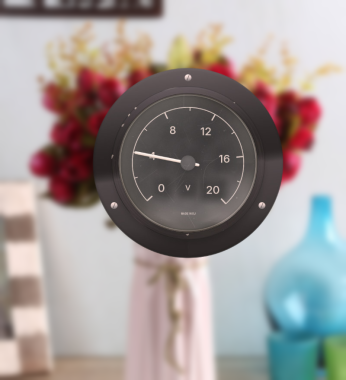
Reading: 4; V
